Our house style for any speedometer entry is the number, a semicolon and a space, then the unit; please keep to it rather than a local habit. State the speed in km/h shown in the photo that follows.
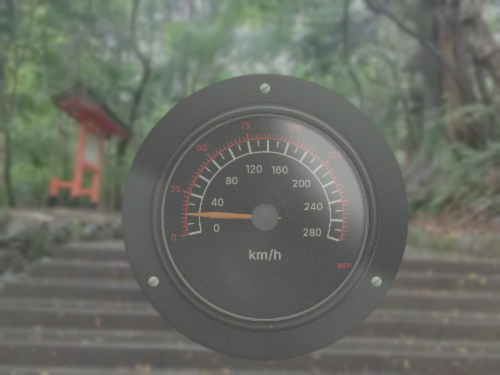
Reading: 20; km/h
